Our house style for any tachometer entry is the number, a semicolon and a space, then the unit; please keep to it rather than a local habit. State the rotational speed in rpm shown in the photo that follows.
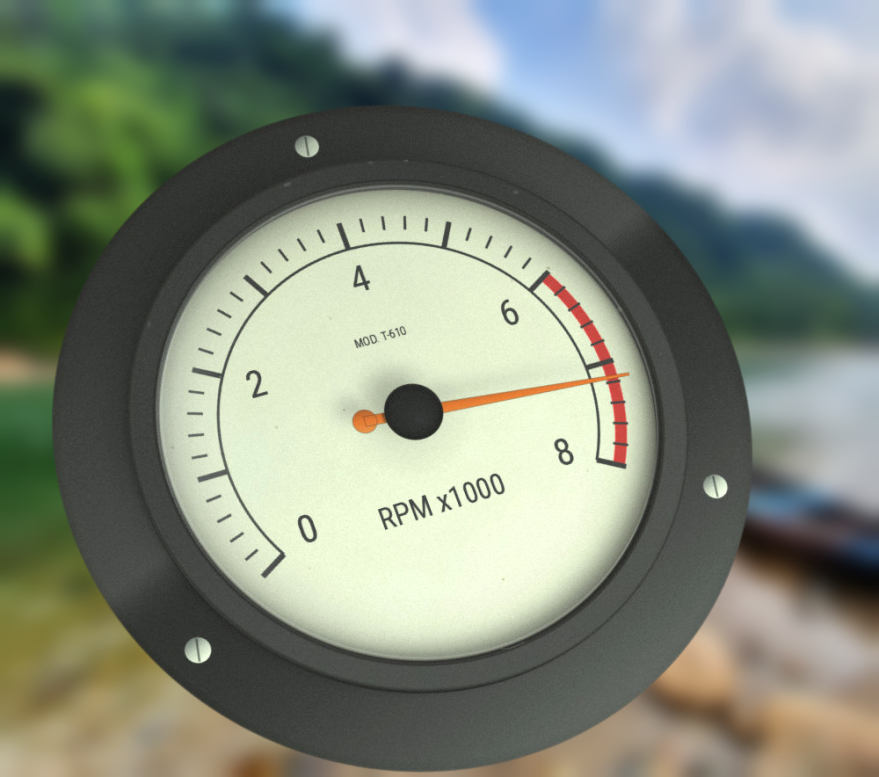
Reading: 7200; rpm
